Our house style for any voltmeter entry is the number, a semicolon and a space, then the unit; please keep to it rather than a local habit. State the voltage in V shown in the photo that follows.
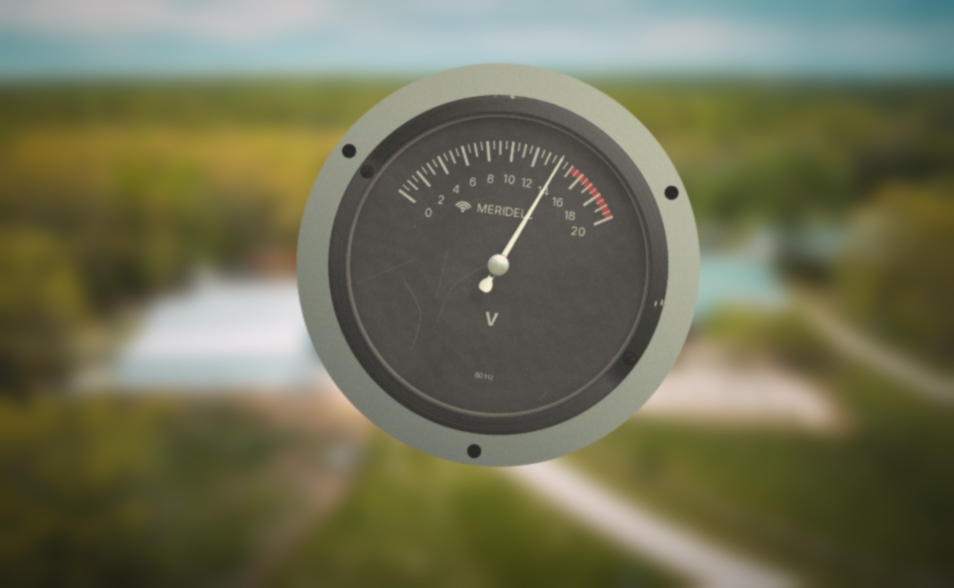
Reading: 14; V
